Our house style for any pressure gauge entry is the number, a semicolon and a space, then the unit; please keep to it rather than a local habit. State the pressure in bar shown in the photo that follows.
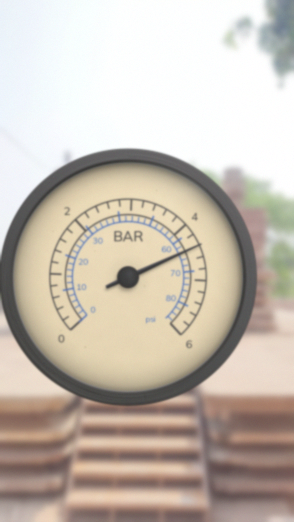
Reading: 4.4; bar
